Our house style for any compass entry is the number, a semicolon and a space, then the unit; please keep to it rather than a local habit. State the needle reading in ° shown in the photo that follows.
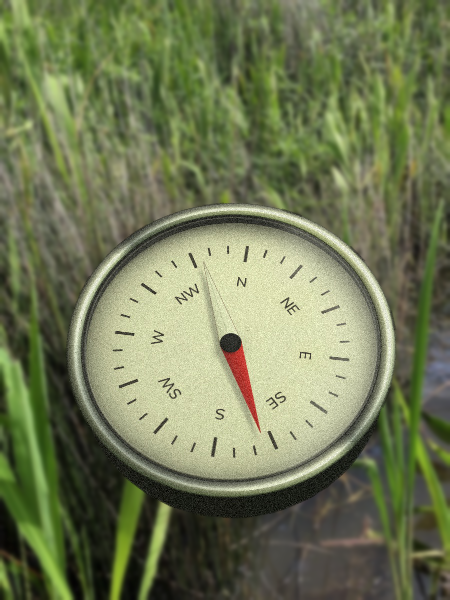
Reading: 155; °
